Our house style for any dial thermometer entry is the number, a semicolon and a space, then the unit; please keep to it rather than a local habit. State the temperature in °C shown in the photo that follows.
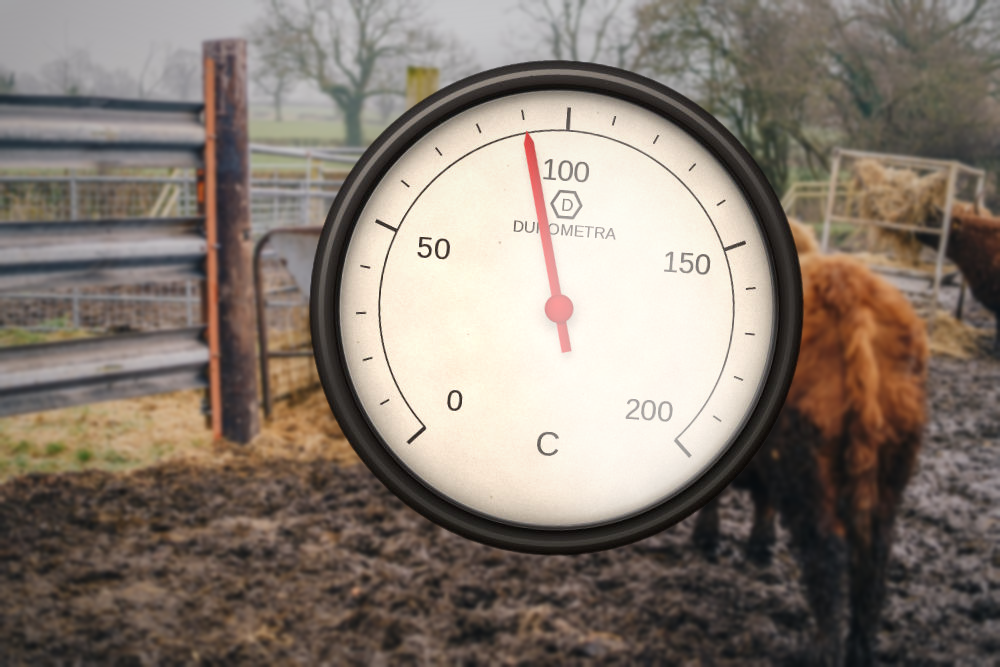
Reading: 90; °C
